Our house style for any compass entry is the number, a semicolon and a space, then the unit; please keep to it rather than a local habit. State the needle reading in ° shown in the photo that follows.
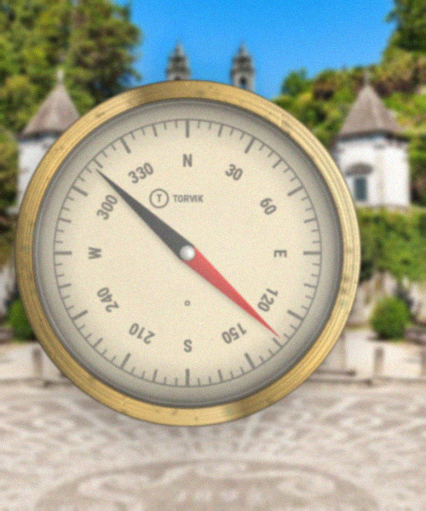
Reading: 132.5; °
